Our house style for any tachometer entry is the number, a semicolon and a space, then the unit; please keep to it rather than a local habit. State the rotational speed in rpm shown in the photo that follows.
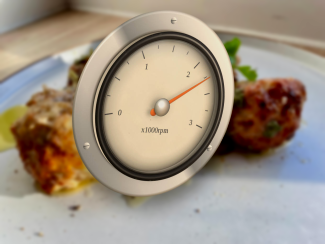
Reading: 2250; rpm
